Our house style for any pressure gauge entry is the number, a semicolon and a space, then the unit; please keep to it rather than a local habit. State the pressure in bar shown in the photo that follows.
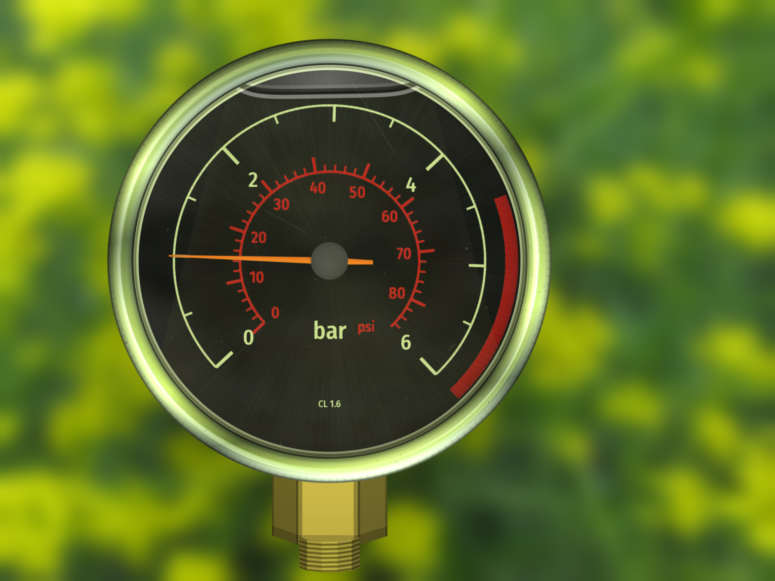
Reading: 1; bar
